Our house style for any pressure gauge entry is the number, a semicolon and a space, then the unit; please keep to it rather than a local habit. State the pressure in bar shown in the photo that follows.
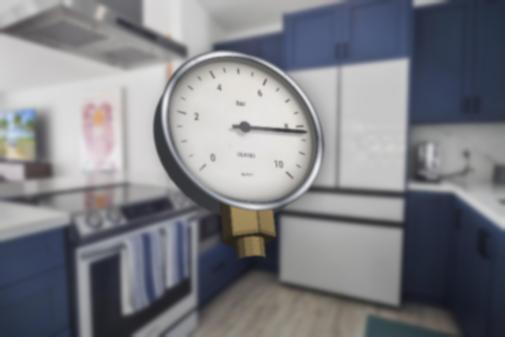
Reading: 8.25; bar
